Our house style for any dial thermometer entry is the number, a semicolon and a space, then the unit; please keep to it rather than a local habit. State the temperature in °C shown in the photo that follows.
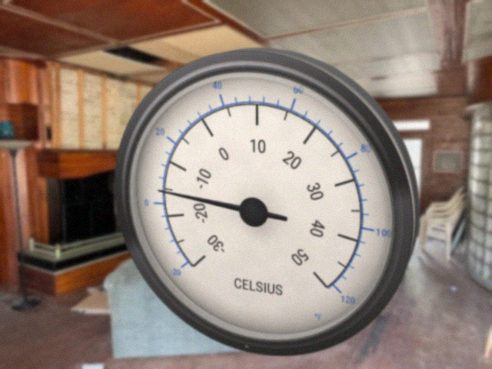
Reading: -15; °C
